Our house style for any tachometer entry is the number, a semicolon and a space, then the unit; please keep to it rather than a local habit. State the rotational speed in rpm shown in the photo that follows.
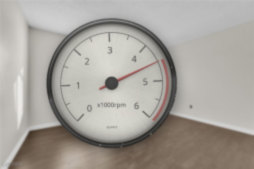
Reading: 4500; rpm
